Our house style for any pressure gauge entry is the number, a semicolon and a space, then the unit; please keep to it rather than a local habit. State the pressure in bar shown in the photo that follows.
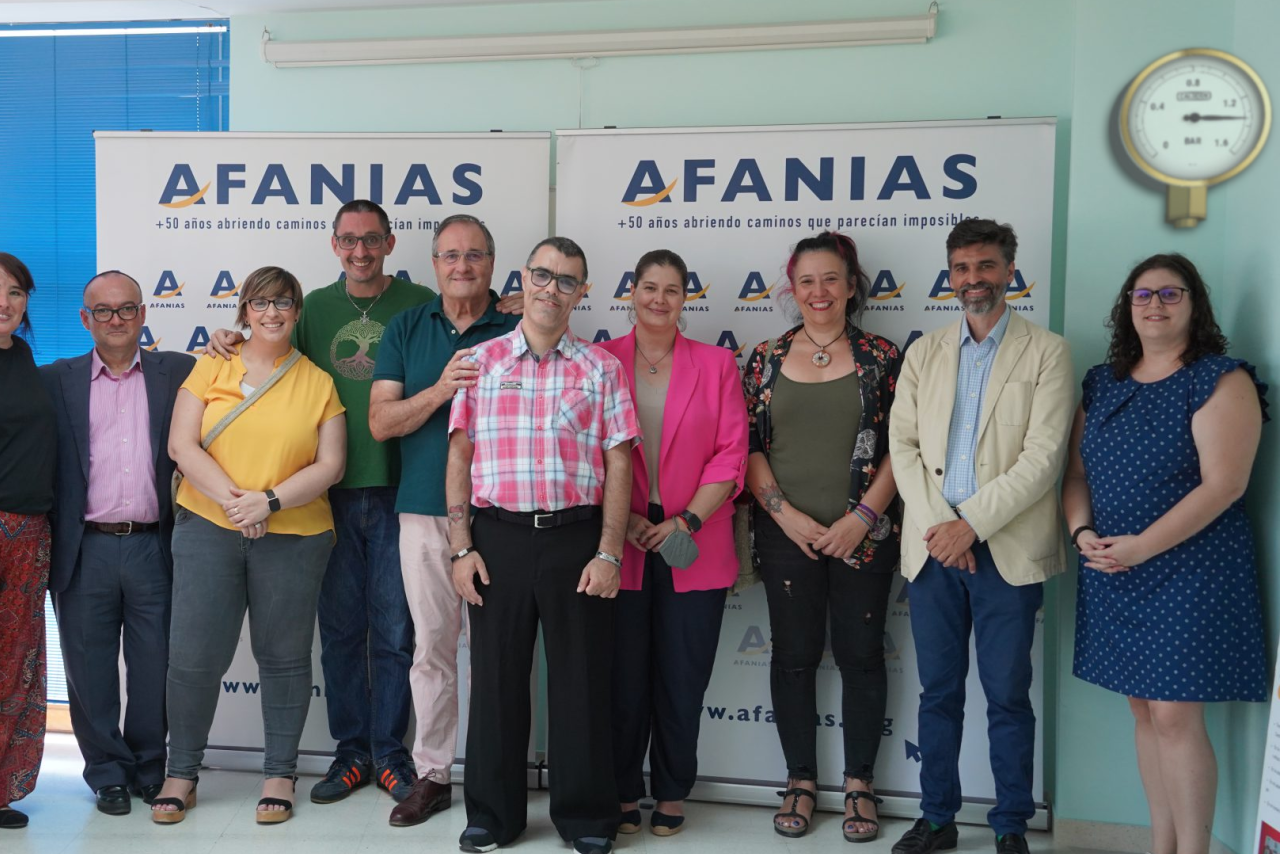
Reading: 1.35; bar
